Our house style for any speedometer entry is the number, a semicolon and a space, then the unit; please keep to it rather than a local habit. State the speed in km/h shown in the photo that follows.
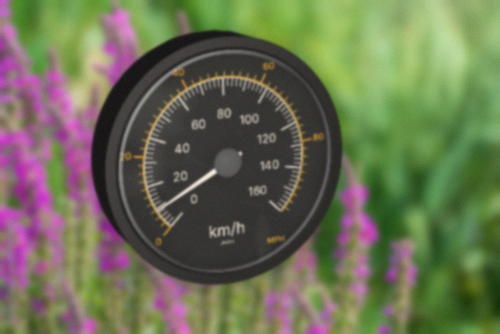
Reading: 10; km/h
